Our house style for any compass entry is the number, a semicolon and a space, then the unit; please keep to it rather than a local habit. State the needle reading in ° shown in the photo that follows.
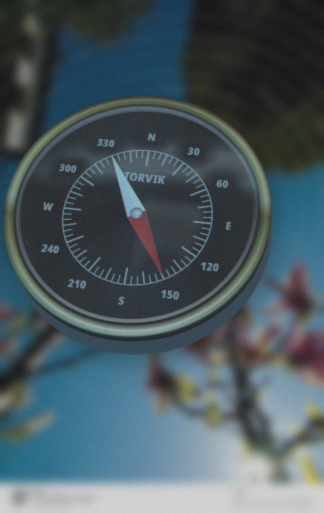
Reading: 150; °
